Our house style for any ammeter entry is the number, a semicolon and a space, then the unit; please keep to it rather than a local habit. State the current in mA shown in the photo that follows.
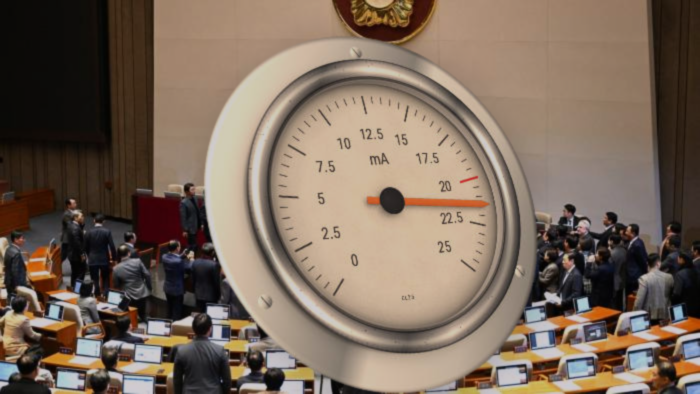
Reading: 21.5; mA
